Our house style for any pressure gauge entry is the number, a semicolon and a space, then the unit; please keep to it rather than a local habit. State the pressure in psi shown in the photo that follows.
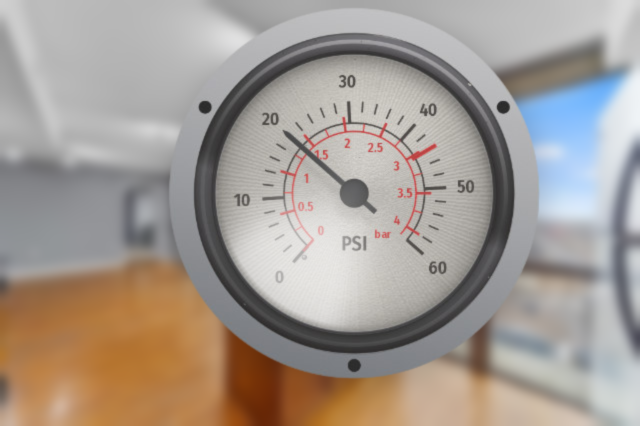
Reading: 20; psi
